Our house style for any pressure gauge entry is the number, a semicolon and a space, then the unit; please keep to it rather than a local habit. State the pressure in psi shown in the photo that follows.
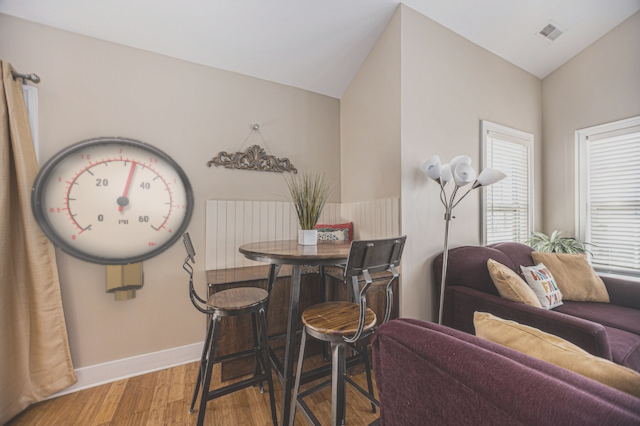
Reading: 32.5; psi
